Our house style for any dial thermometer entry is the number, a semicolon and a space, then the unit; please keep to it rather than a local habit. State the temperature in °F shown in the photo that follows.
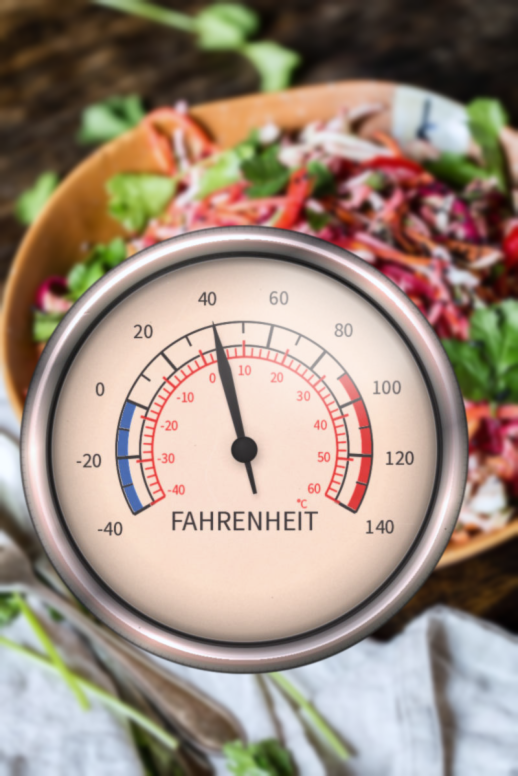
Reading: 40; °F
